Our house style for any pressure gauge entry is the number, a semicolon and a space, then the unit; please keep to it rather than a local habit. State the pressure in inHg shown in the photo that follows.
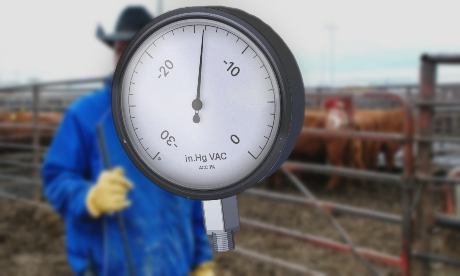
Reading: -14; inHg
